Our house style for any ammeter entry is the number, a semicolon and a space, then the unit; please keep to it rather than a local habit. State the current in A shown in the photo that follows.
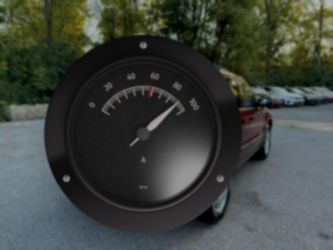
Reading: 90; A
